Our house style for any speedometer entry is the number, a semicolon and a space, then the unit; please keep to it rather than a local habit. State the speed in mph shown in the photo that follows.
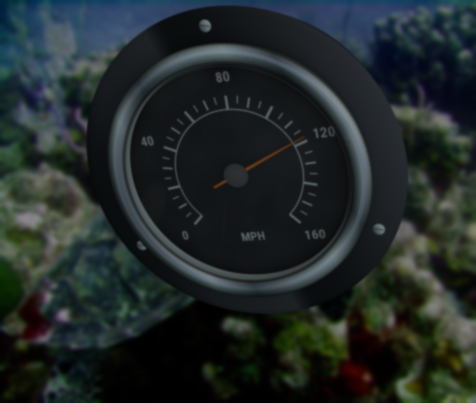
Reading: 117.5; mph
